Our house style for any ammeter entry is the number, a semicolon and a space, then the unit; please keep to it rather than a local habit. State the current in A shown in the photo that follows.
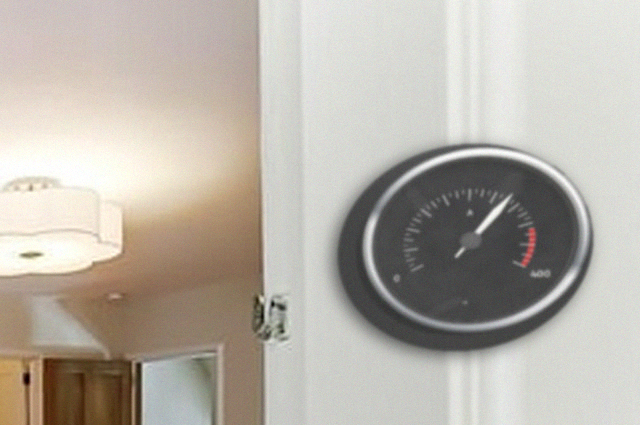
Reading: 260; A
